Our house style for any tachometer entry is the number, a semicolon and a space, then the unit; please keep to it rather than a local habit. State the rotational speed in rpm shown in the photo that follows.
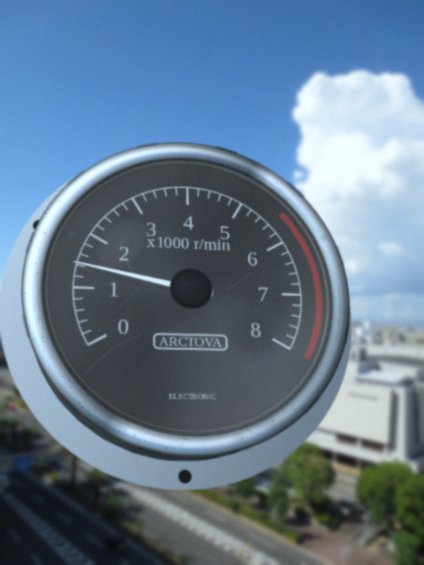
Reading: 1400; rpm
